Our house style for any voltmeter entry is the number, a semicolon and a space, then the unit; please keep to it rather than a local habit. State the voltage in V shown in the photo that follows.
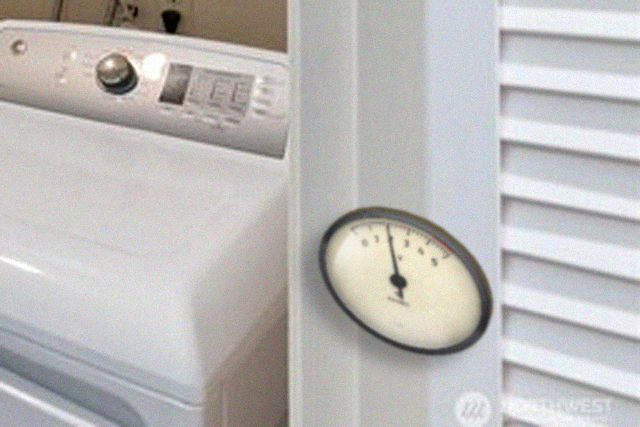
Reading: 2; V
